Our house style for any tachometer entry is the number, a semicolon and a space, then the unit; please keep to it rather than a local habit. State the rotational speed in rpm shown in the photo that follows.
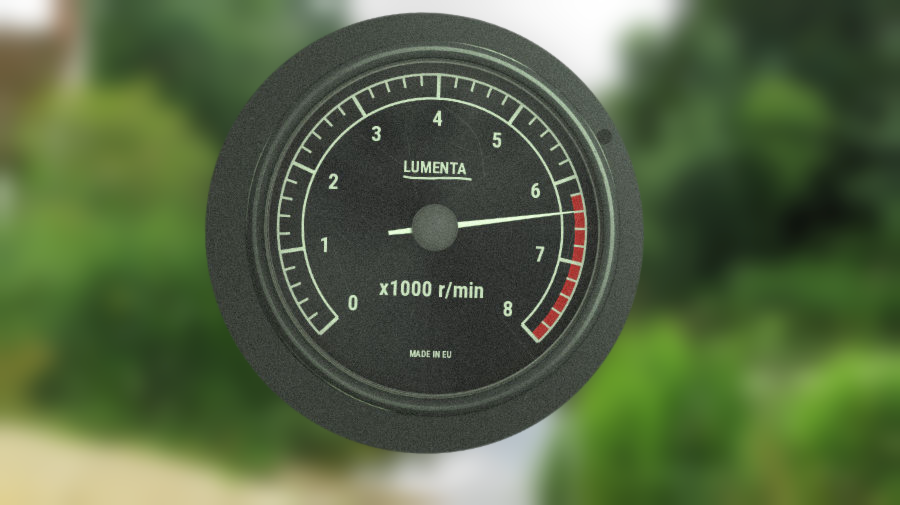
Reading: 6400; rpm
